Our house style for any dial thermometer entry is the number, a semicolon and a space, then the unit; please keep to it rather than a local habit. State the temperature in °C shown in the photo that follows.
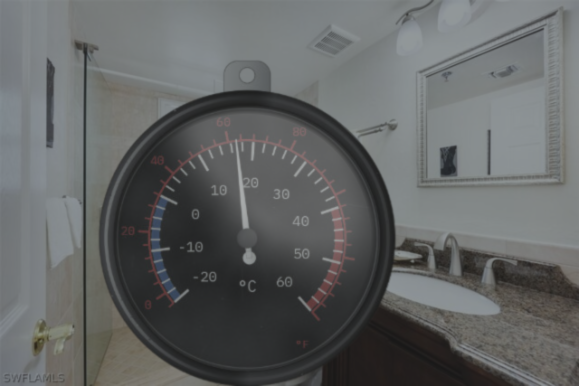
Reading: 17; °C
